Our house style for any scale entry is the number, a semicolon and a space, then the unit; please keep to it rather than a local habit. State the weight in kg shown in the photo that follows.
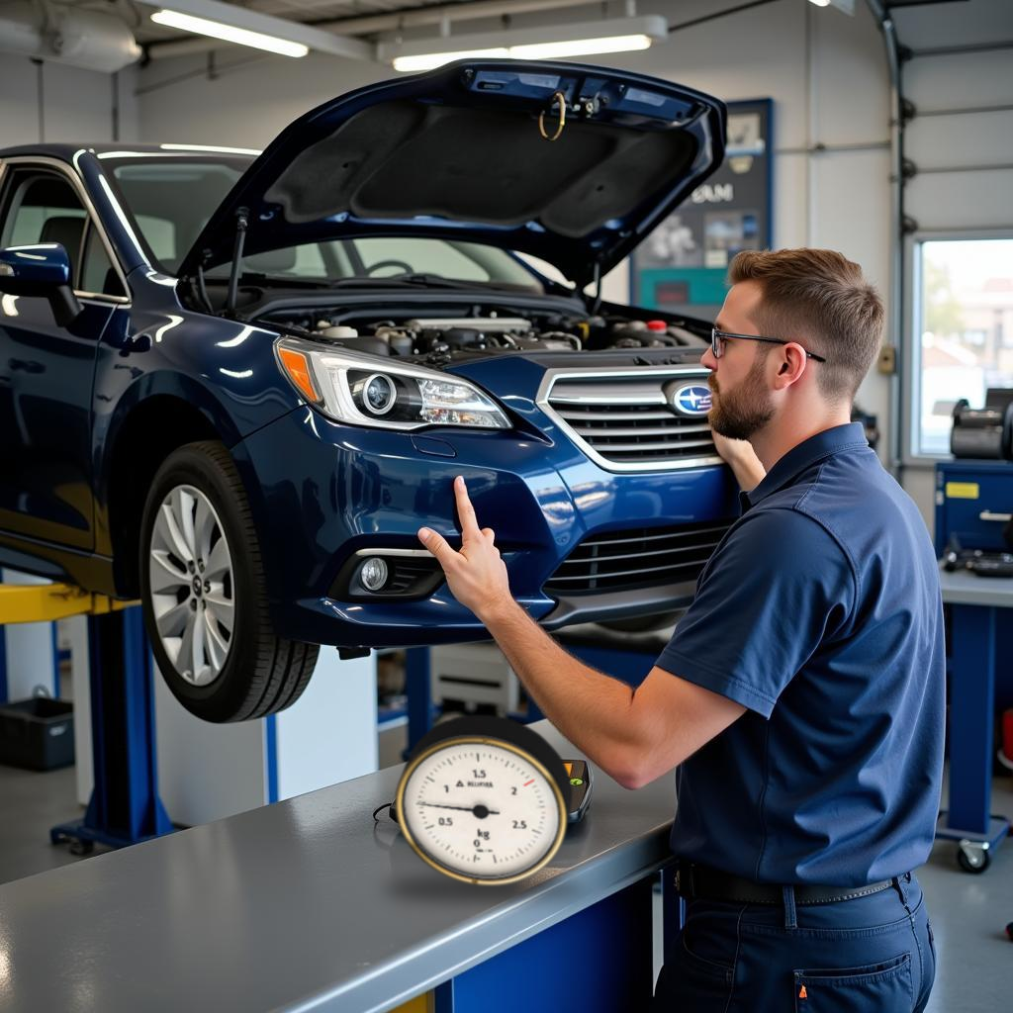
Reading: 0.75; kg
